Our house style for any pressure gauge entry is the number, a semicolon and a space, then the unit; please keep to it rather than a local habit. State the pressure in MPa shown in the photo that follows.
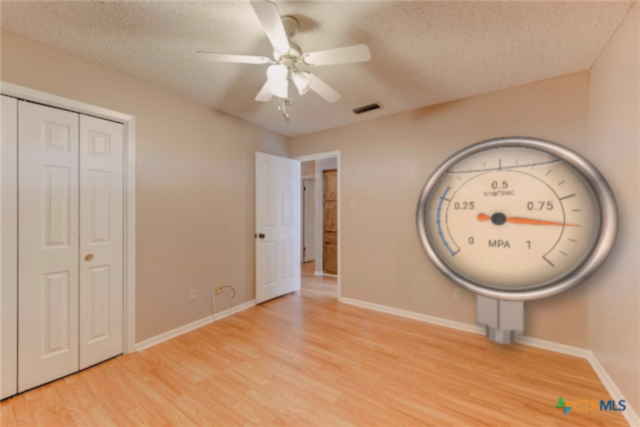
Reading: 0.85; MPa
